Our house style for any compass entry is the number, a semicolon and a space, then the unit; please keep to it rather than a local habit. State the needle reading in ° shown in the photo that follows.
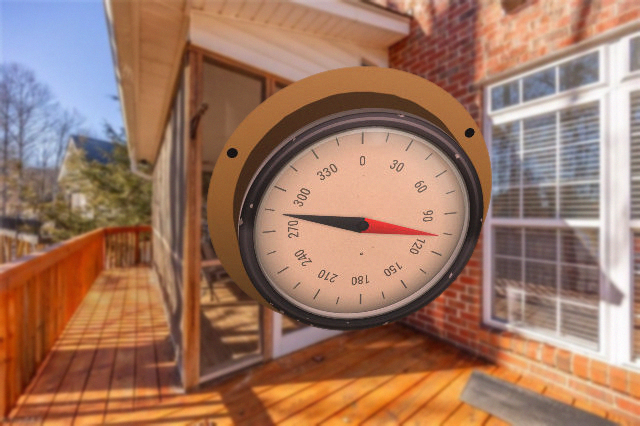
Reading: 105; °
